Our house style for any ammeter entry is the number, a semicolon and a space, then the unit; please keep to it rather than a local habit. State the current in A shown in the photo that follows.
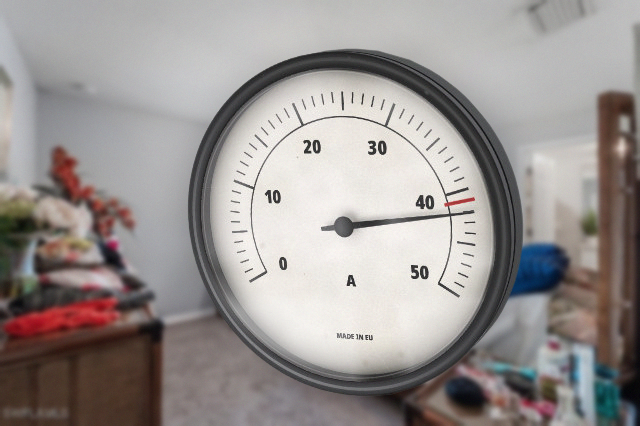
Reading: 42; A
